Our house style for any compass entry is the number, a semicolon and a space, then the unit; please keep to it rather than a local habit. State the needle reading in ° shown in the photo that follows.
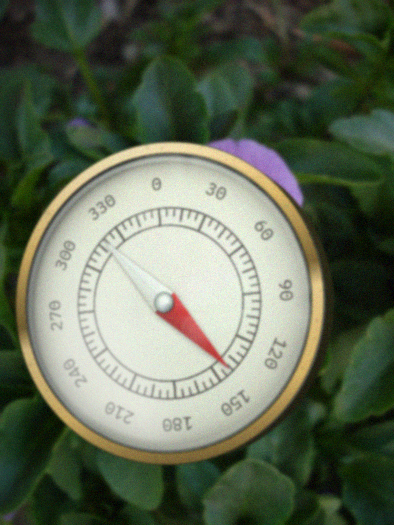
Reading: 140; °
